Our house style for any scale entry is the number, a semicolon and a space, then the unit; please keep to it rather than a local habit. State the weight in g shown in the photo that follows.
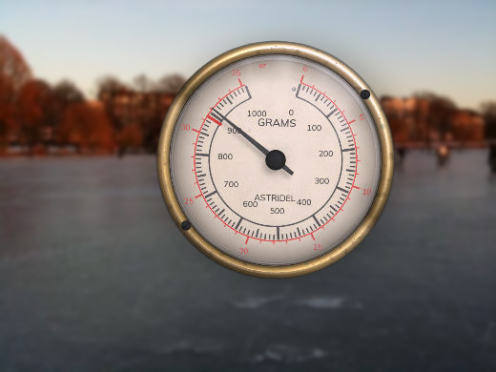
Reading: 910; g
